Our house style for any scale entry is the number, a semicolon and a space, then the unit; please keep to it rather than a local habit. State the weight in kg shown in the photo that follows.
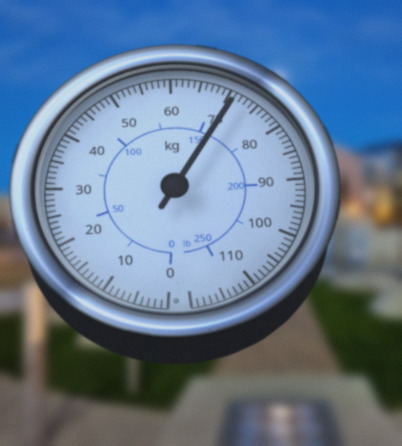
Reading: 71; kg
